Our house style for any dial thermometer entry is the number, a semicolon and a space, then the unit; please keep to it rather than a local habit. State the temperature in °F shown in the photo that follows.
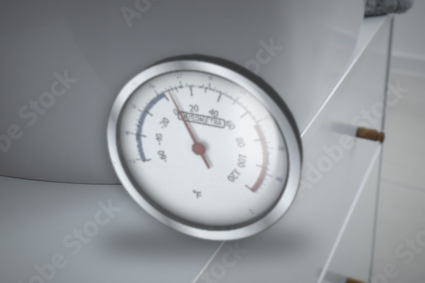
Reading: 5; °F
